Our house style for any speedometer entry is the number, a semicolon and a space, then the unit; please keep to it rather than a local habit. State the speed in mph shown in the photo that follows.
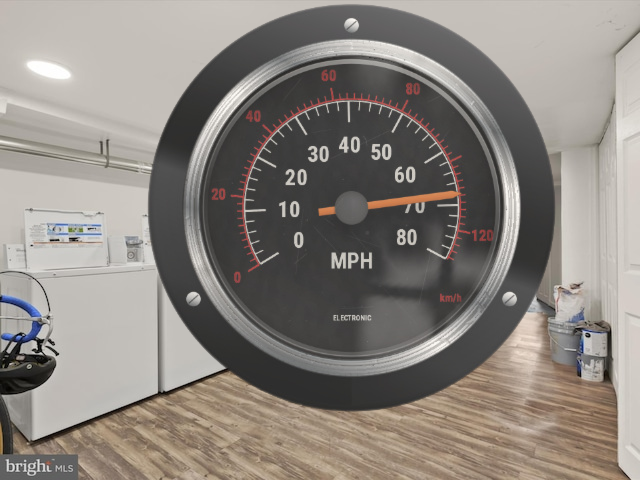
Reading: 68; mph
